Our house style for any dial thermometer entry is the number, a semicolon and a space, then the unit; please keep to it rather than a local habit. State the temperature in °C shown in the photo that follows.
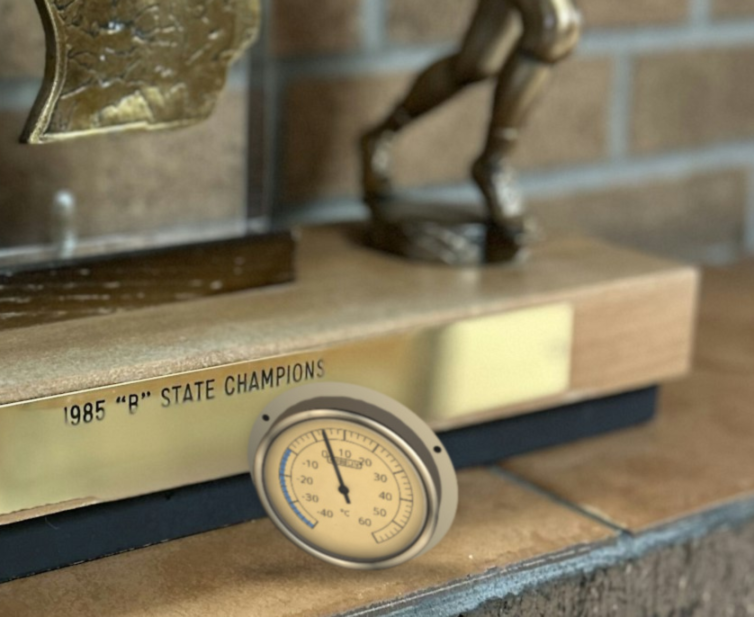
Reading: 4; °C
